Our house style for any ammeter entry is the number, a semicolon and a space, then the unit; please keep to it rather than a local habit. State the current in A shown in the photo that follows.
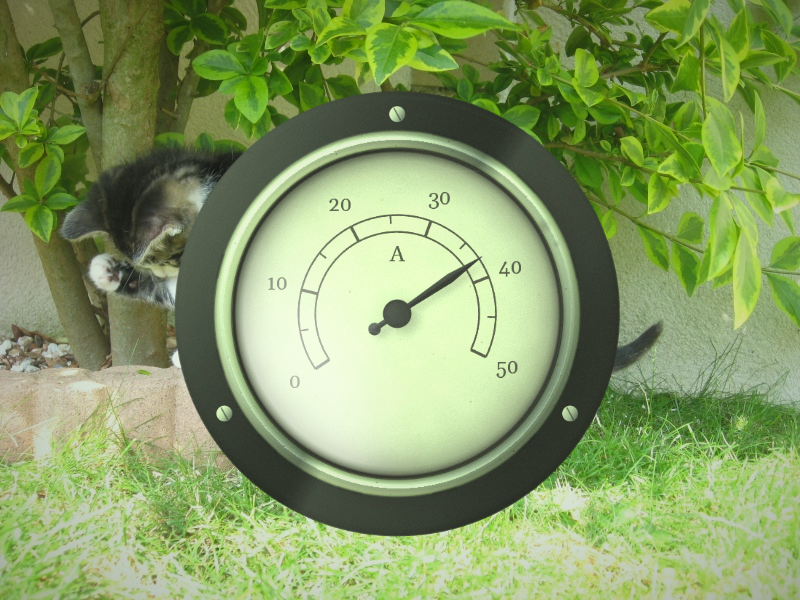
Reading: 37.5; A
